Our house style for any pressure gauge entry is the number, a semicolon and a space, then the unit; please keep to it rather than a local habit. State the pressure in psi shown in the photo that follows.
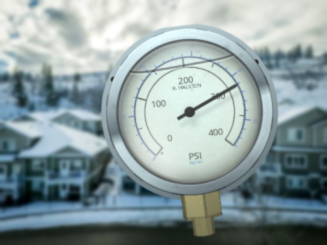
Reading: 300; psi
